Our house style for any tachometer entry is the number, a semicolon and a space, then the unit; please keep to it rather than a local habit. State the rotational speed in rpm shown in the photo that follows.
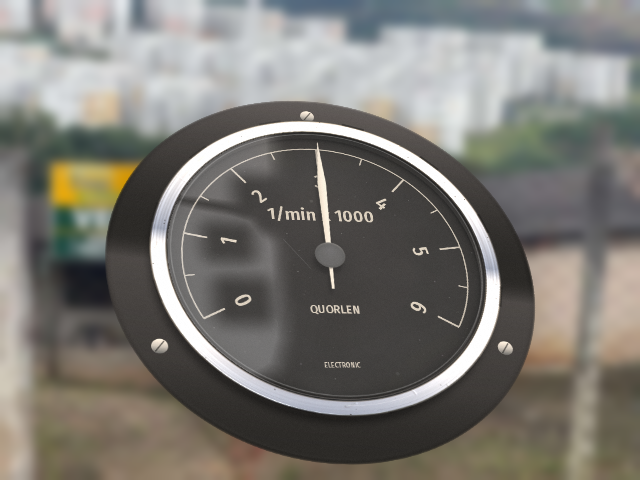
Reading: 3000; rpm
